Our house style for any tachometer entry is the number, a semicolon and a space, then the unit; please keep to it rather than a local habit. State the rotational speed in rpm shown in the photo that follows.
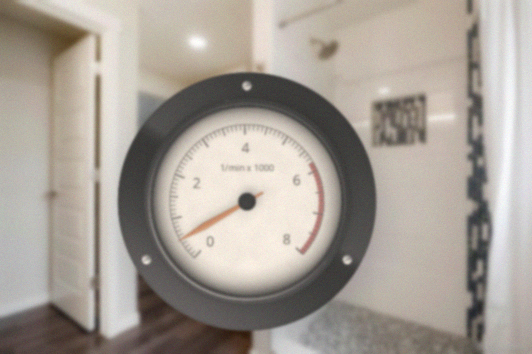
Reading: 500; rpm
